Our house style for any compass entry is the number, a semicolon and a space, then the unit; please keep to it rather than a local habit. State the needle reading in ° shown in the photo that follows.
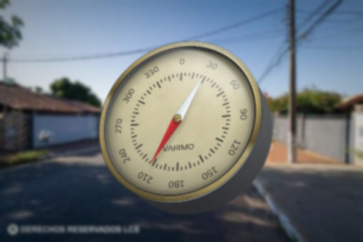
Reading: 210; °
